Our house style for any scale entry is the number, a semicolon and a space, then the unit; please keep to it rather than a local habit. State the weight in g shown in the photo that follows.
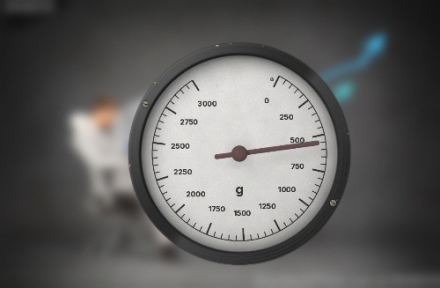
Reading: 550; g
